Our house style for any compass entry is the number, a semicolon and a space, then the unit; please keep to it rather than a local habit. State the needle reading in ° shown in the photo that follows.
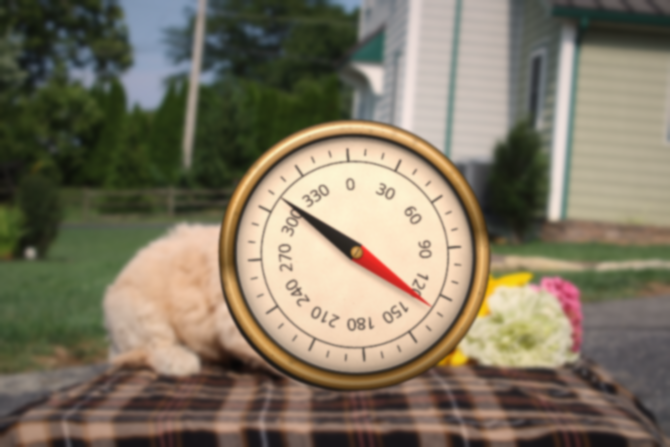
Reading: 130; °
